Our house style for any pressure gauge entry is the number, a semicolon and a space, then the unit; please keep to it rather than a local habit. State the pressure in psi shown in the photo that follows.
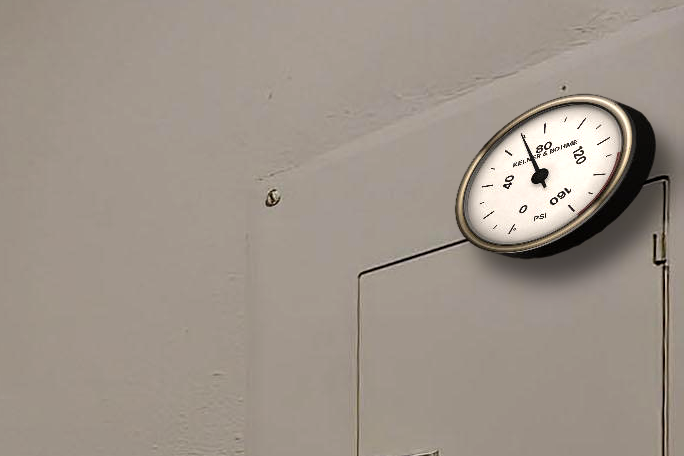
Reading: 70; psi
